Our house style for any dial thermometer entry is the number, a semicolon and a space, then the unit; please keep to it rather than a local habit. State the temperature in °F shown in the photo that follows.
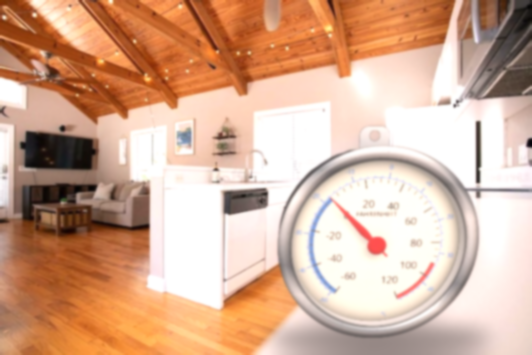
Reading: 0; °F
